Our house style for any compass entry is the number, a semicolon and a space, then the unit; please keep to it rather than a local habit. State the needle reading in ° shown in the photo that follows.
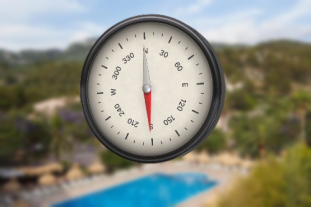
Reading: 180; °
